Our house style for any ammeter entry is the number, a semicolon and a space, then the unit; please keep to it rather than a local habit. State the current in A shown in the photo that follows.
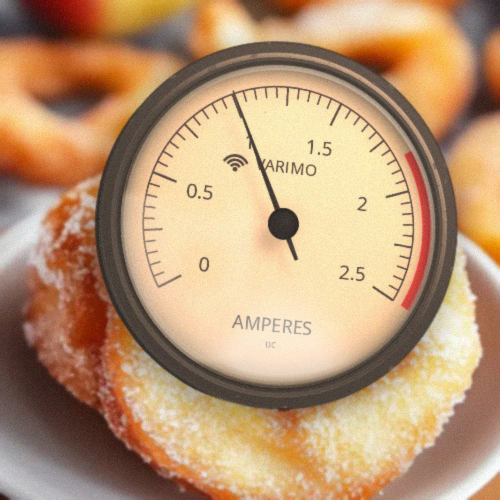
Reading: 1; A
